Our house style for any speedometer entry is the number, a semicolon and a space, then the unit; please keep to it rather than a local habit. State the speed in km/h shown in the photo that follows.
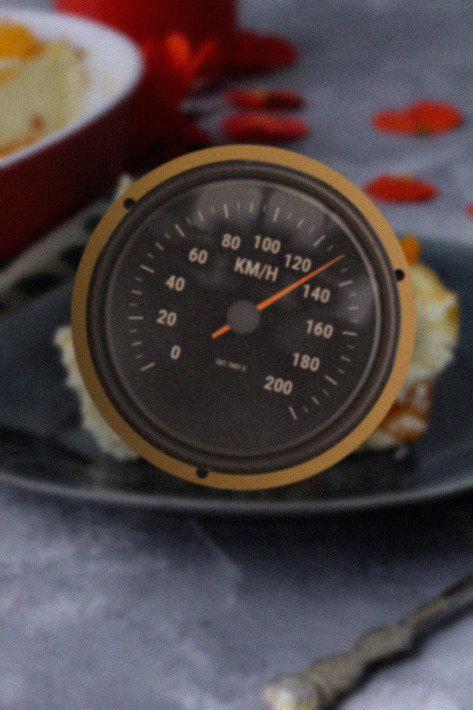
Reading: 130; km/h
